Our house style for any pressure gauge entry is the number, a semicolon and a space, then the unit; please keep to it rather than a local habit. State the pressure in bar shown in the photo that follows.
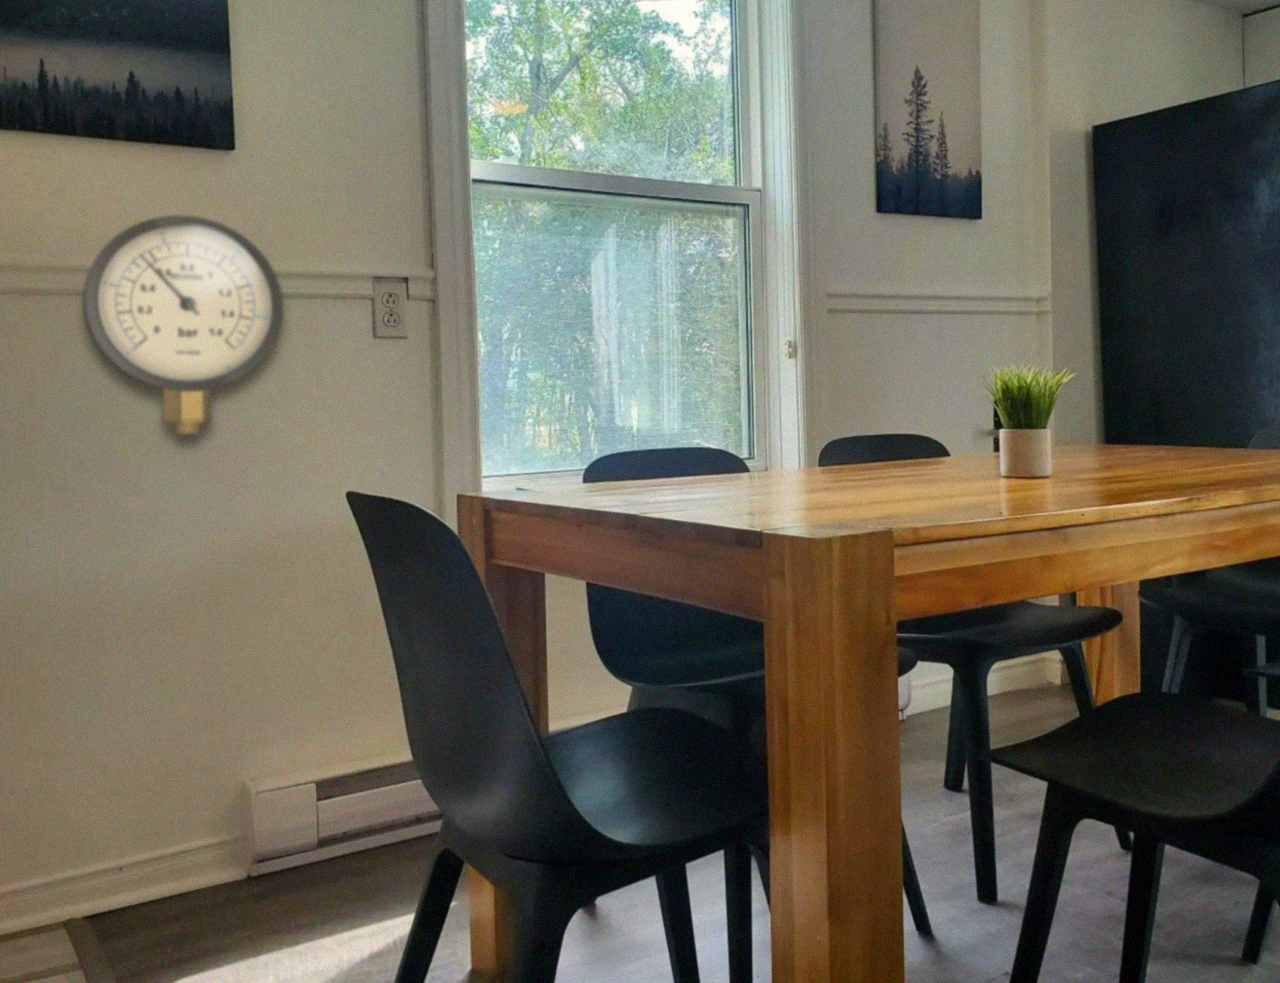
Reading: 0.55; bar
